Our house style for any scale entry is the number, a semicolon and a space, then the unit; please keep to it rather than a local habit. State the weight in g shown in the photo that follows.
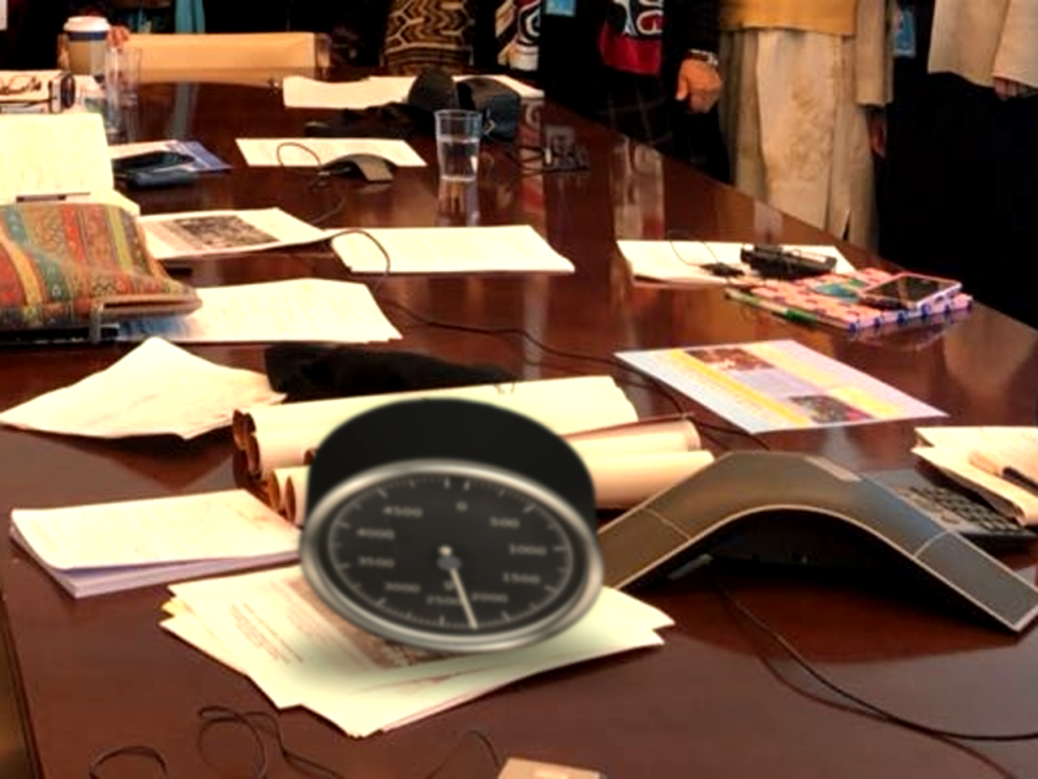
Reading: 2250; g
